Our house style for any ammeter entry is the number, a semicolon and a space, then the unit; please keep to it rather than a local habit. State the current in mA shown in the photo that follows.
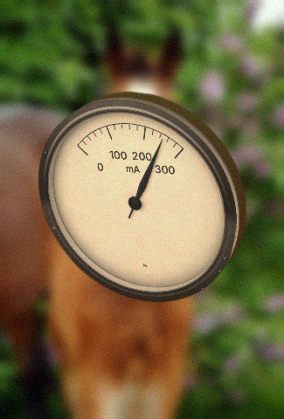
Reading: 250; mA
